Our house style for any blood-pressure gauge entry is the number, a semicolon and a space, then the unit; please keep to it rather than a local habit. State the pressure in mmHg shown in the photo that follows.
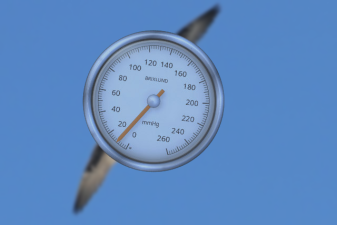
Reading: 10; mmHg
